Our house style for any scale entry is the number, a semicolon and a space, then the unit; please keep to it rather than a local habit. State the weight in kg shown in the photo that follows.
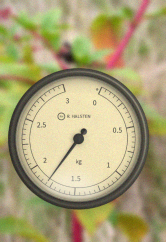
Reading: 1.8; kg
